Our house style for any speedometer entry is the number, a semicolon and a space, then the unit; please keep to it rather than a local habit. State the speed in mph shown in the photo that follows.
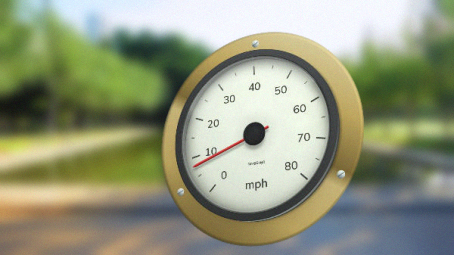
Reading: 7.5; mph
